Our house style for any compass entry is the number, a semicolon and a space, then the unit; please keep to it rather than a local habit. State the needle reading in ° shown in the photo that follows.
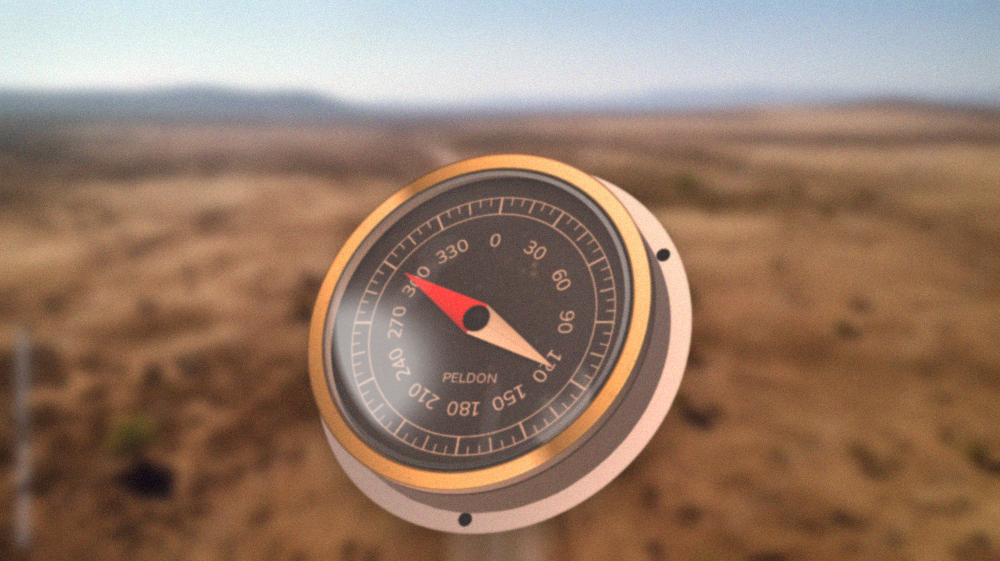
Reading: 300; °
